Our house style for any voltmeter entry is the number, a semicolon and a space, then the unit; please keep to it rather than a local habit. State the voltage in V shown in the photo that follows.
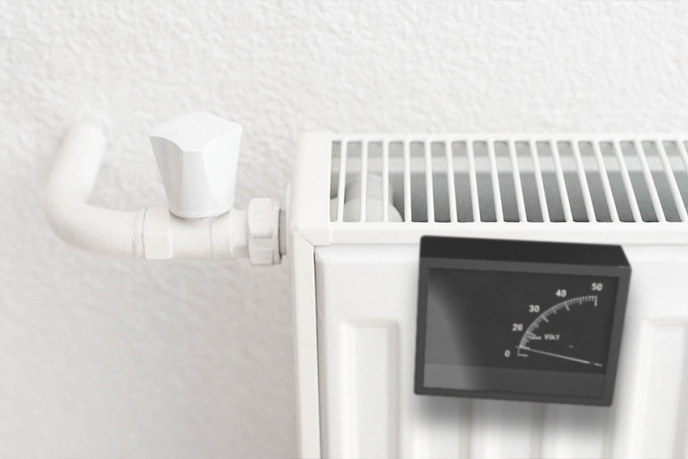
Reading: 10; V
